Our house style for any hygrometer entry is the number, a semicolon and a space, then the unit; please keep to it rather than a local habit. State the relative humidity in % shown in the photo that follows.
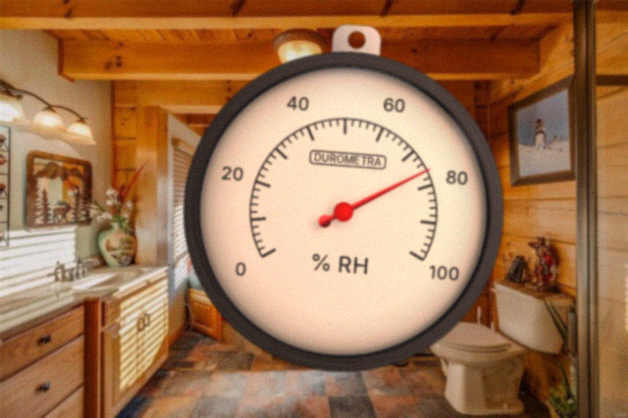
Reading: 76; %
